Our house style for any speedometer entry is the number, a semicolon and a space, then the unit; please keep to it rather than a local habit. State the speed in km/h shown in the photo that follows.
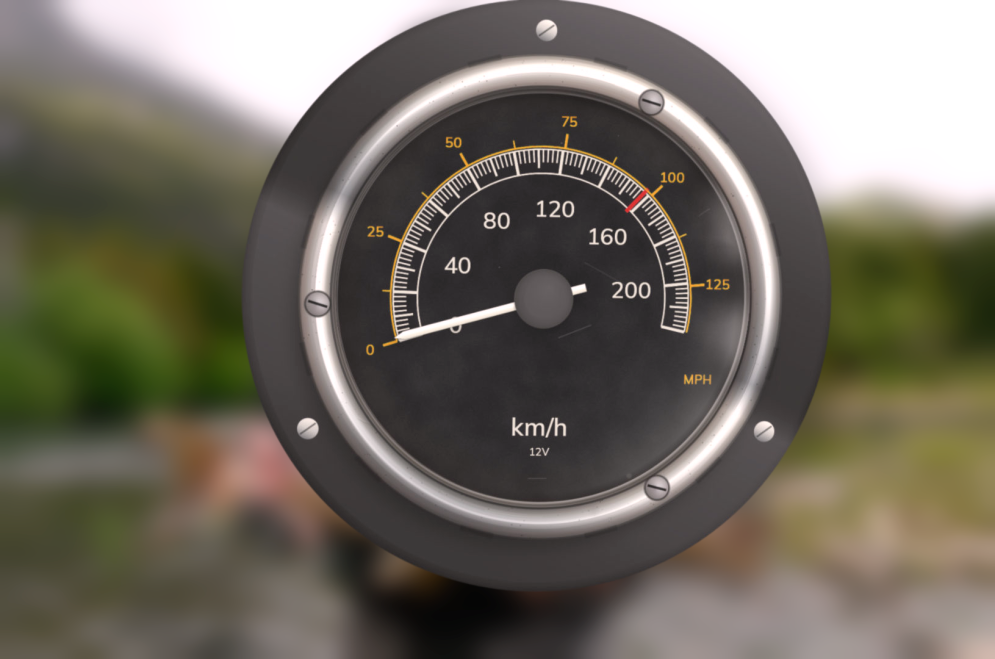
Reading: 2; km/h
